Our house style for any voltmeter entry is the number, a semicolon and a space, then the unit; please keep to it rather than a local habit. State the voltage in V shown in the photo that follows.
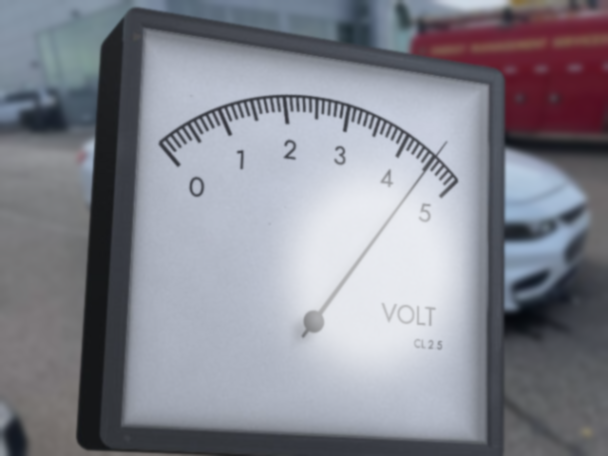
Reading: 4.5; V
